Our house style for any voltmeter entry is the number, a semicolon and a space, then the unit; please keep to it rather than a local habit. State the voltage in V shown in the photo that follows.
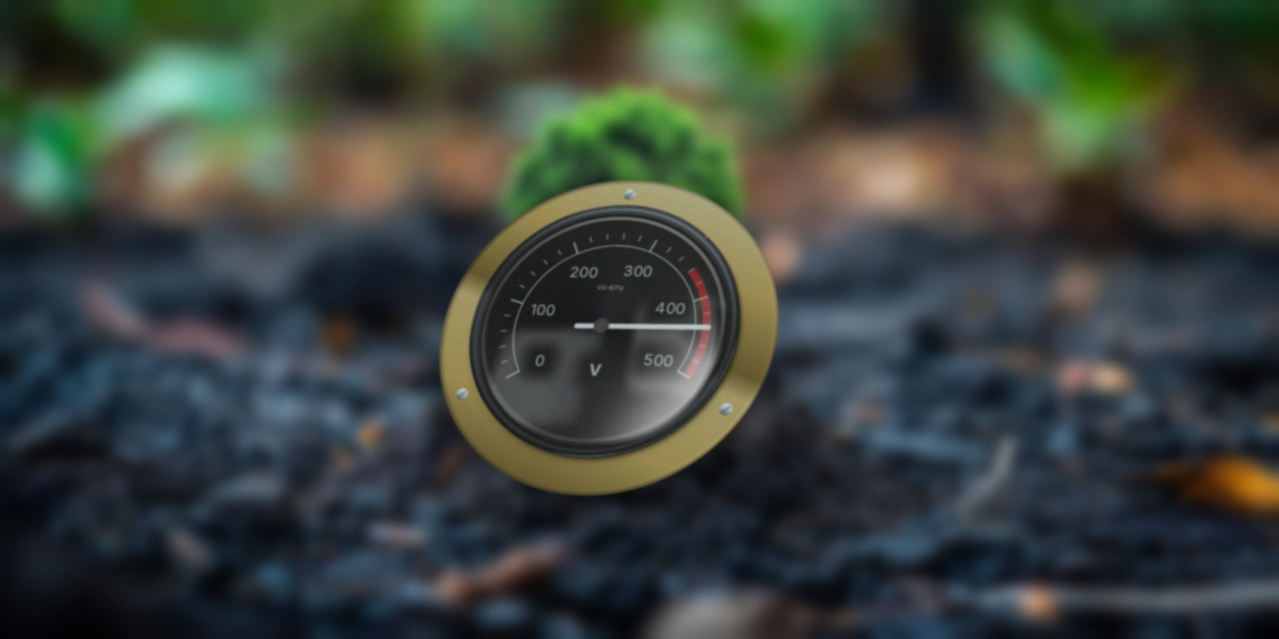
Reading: 440; V
